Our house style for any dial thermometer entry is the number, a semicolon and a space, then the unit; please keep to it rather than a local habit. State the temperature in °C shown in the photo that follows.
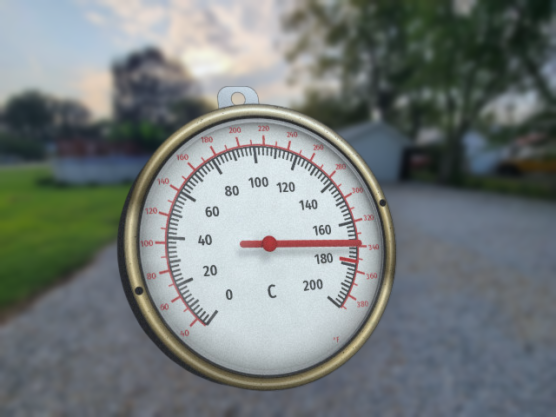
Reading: 170; °C
